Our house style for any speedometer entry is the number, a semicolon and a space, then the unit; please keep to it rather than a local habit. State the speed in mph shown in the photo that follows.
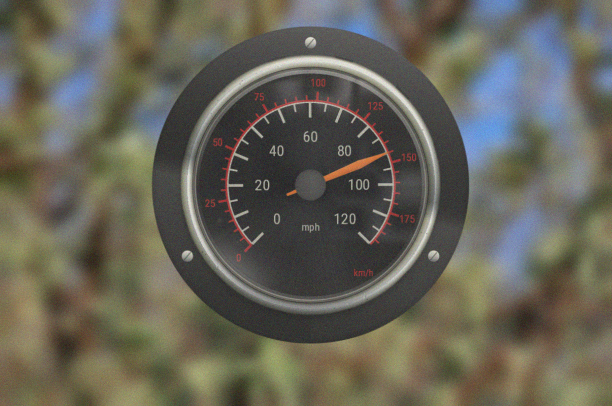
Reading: 90; mph
